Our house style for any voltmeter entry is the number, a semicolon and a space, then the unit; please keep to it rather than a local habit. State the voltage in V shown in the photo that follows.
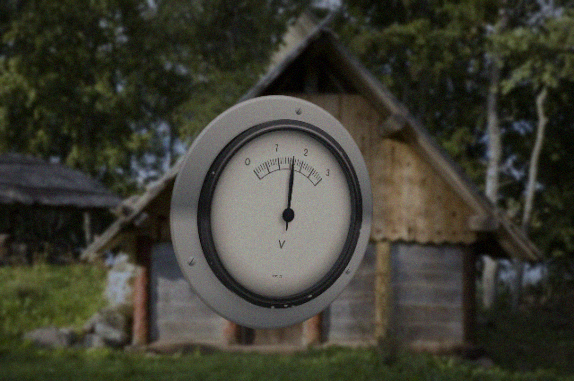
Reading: 1.5; V
